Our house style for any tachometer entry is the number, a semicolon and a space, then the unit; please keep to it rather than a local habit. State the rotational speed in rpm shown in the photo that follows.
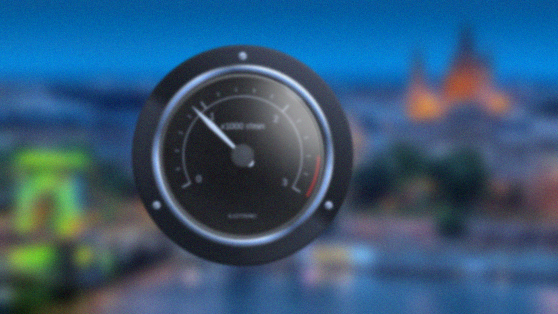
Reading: 900; rpm
